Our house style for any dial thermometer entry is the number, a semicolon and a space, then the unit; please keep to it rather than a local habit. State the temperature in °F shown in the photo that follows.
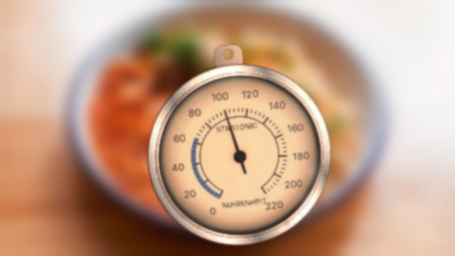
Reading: 100; °F
